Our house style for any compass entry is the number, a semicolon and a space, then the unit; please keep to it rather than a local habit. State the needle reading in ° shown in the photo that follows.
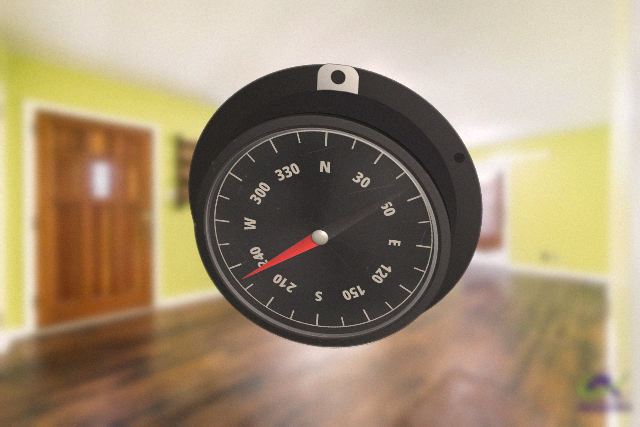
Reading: 232.5; °
